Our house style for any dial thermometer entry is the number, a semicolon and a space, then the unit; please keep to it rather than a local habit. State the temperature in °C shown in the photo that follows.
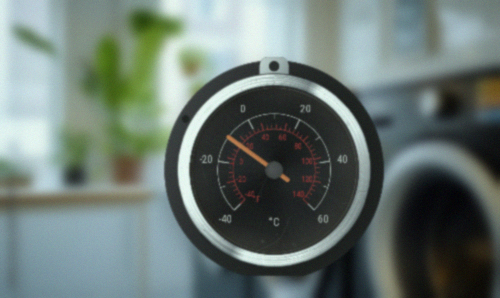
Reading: -10; °C
